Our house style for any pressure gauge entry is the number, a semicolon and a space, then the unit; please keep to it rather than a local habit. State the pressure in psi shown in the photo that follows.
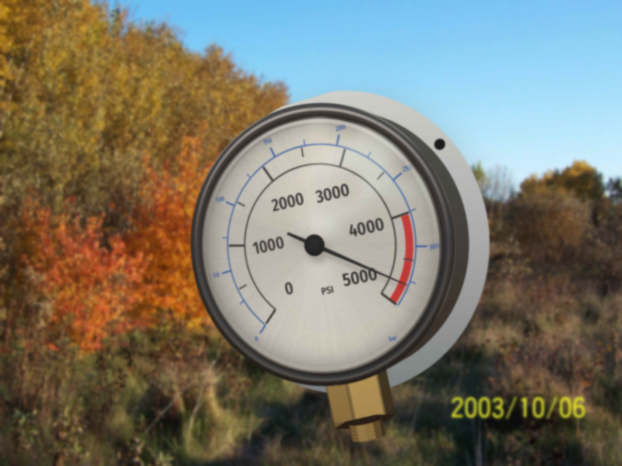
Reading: 4750; psi
